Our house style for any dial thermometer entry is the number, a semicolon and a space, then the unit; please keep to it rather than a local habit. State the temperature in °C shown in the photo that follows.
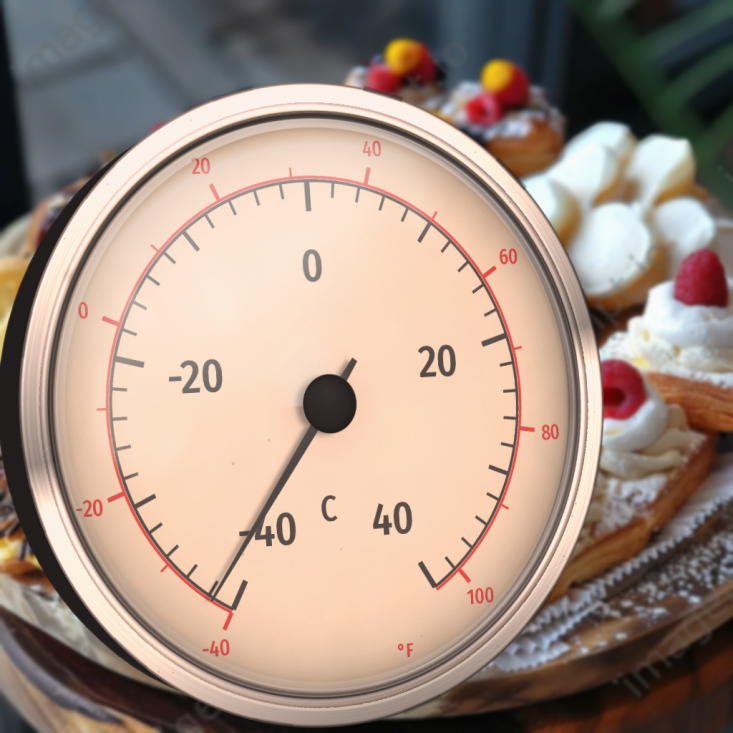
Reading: -38; °C
